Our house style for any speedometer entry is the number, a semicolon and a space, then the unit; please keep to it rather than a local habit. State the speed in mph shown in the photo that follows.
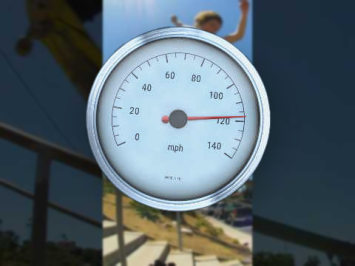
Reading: 117.5; mph
